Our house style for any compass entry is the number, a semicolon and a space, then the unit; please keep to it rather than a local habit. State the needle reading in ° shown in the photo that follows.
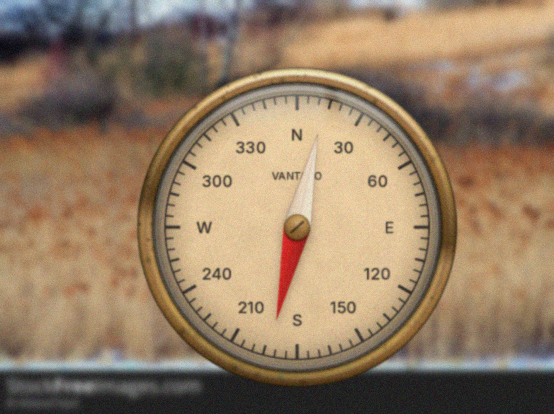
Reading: 192.5; °
